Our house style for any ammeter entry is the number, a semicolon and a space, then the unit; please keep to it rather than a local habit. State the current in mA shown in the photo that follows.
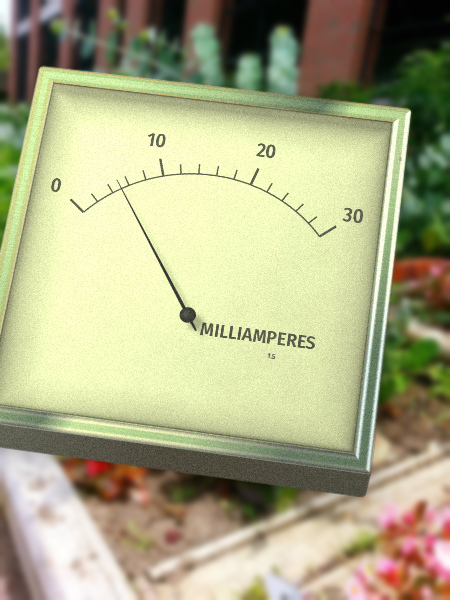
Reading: 5; mA
